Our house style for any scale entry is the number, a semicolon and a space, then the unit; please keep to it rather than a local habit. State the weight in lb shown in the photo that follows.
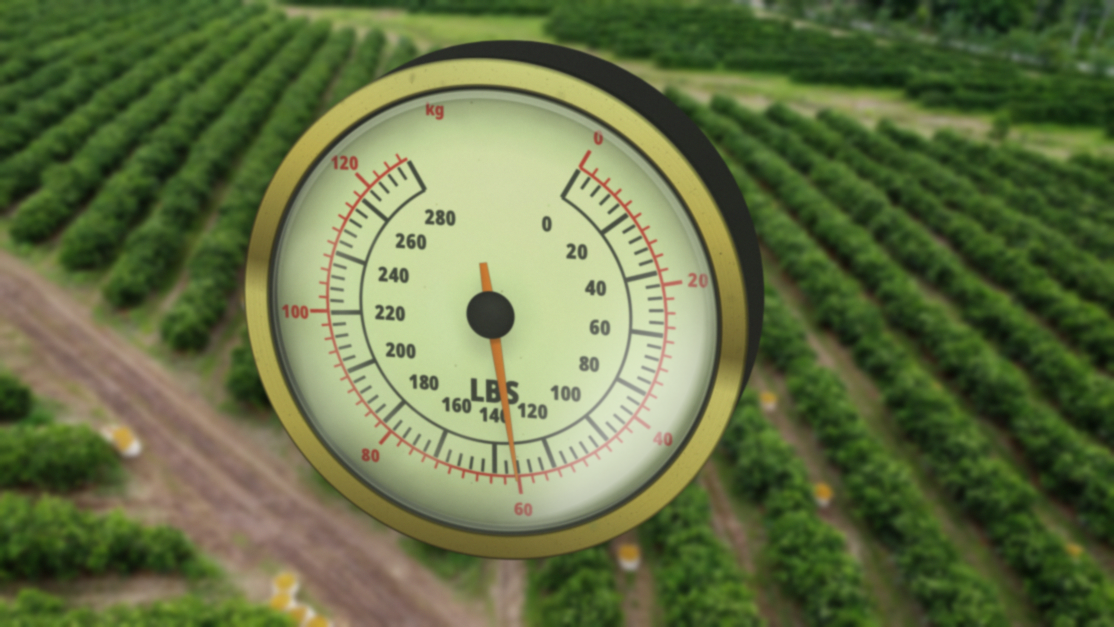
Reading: 132; lb
